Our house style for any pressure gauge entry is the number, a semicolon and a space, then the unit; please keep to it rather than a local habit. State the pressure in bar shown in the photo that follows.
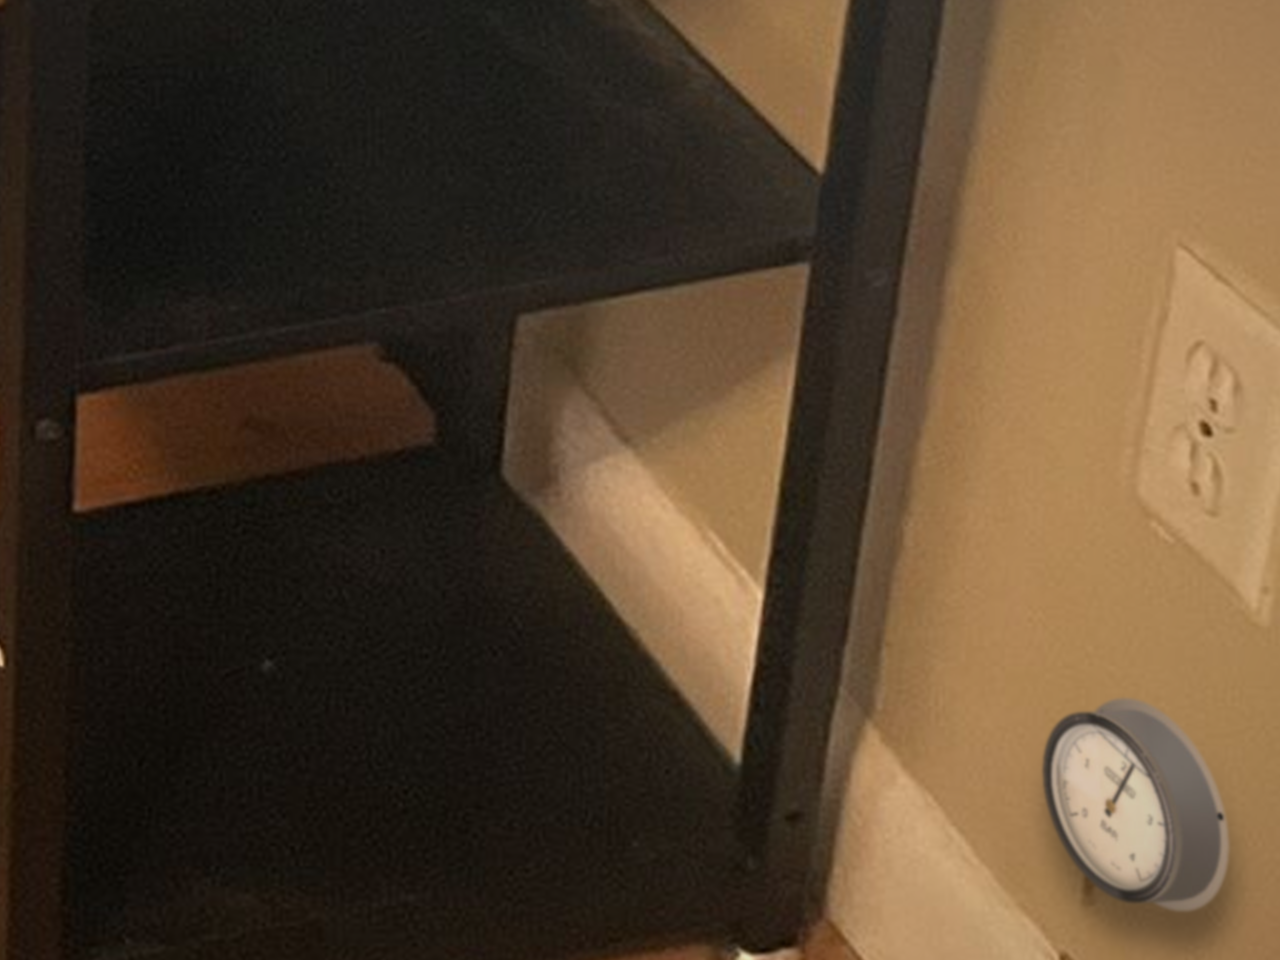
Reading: 2.2; bar
